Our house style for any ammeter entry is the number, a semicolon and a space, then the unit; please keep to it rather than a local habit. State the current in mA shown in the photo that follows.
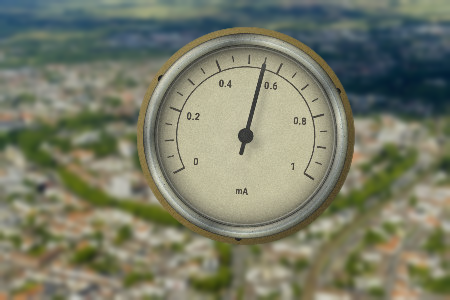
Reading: 0.55; mA
